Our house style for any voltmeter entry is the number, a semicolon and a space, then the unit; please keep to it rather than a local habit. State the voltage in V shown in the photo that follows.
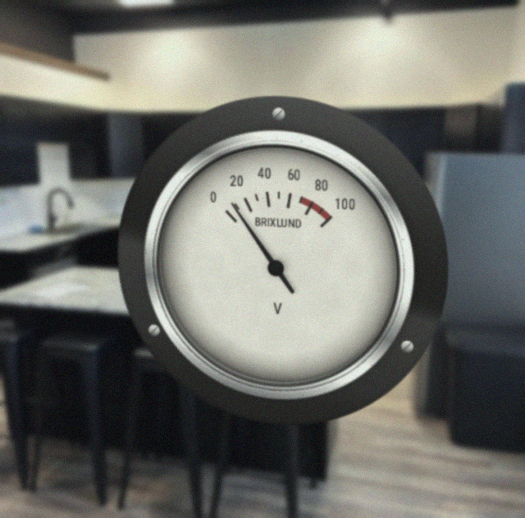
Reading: 10; V
